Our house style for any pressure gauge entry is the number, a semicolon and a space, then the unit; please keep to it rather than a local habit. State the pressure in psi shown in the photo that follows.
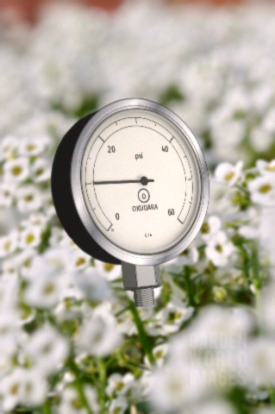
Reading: 10; psi
